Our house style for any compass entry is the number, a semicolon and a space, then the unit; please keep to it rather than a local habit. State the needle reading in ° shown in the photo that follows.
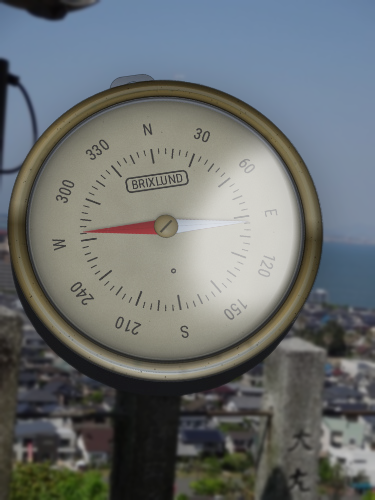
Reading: 275; °
